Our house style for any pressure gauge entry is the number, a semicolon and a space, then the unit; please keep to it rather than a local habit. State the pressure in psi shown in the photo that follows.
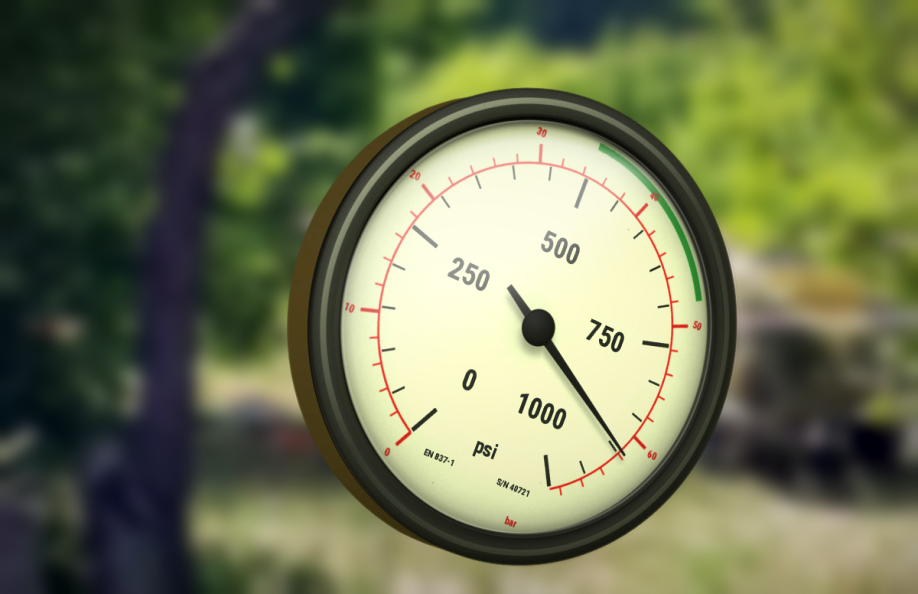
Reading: 900; psi
